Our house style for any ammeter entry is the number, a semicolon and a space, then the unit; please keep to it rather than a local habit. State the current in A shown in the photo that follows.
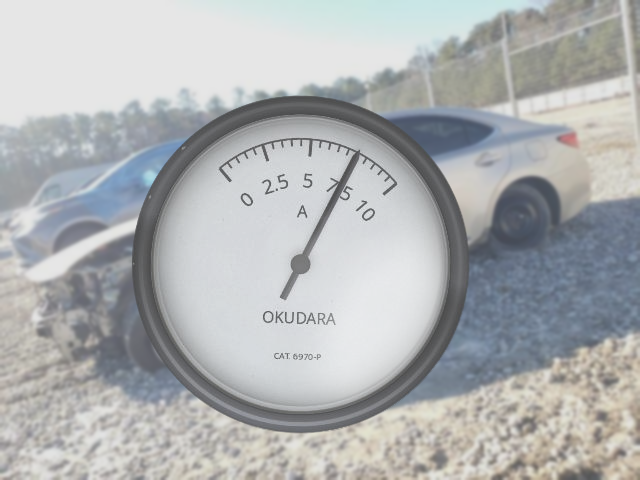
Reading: 7.5; A
